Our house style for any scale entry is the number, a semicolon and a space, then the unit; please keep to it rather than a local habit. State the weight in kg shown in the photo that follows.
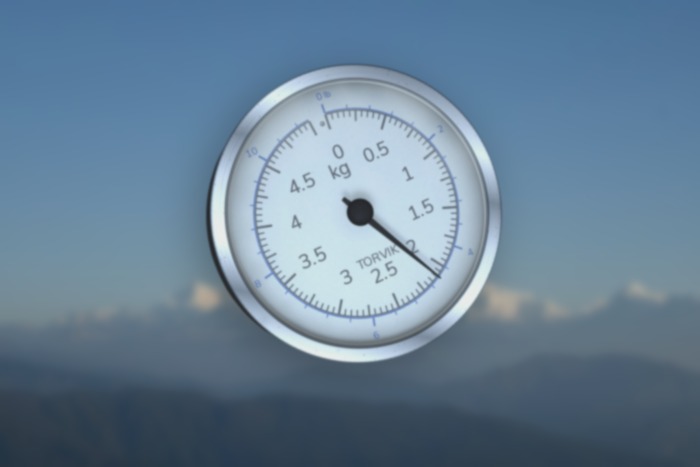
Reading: 2.1; kg
